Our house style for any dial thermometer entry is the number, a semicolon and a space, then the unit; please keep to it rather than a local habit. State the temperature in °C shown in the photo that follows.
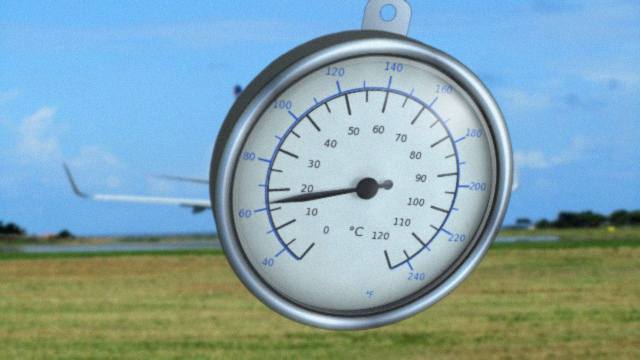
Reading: 17.5; °C
